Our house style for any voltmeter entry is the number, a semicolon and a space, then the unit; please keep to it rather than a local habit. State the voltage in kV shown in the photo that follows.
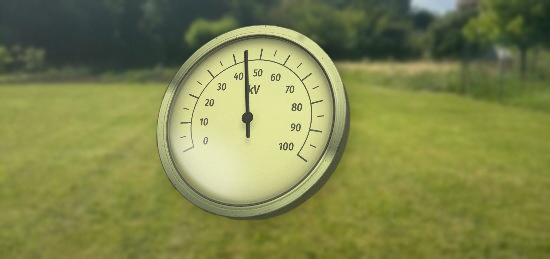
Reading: 45; kV
